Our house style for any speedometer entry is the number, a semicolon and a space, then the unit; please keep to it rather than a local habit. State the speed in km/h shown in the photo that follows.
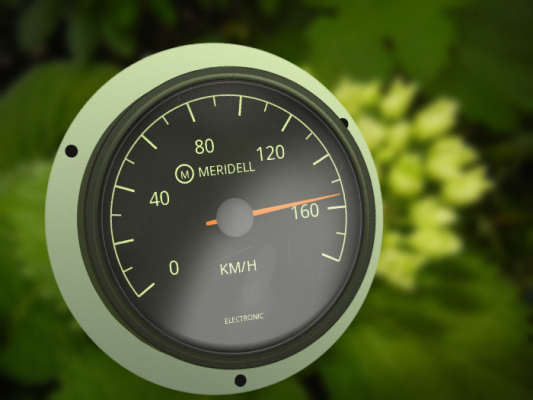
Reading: 155; km/h
